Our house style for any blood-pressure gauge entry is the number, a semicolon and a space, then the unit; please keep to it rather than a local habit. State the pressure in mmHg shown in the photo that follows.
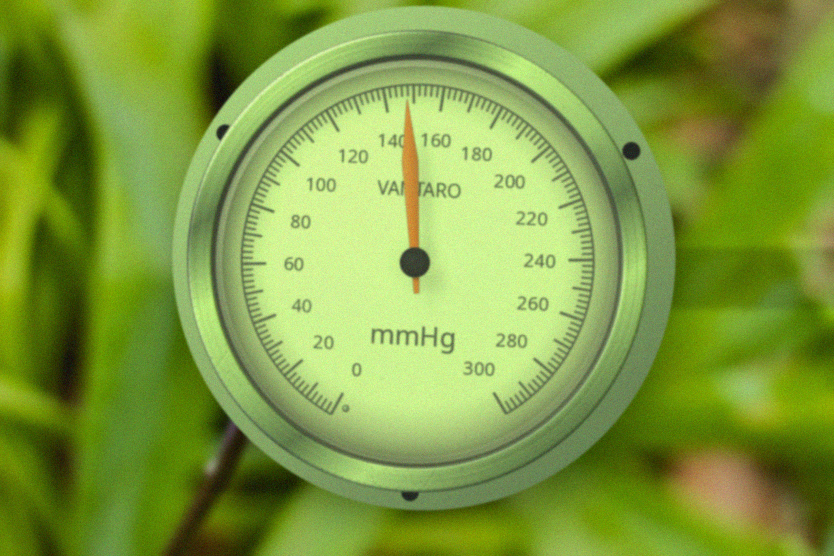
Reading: 148; mmHg
